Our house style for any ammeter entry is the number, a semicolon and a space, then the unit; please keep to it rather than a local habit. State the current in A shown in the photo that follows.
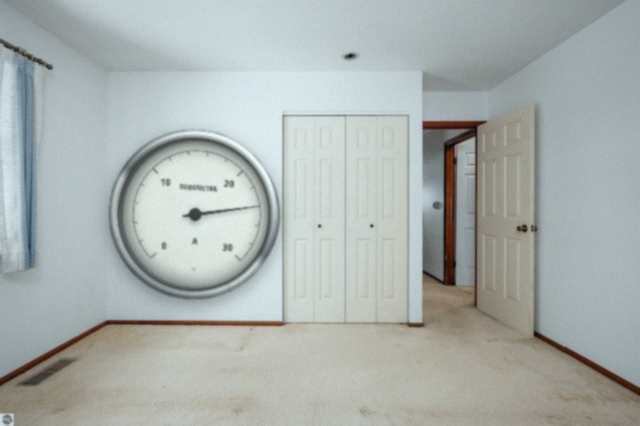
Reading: 24; A
